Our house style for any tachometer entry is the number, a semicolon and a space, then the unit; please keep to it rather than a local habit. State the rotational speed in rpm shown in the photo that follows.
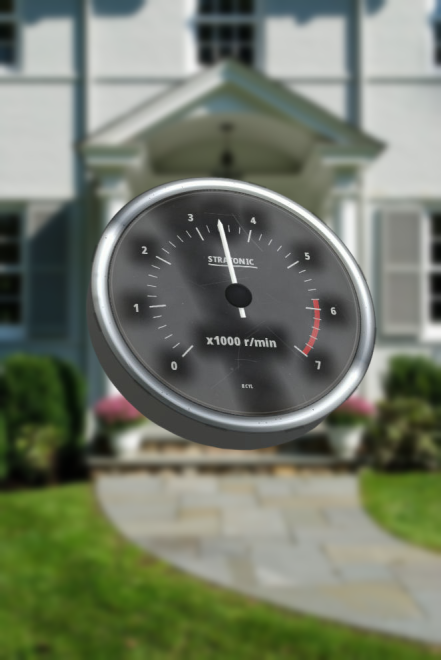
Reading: 3400; rpm
